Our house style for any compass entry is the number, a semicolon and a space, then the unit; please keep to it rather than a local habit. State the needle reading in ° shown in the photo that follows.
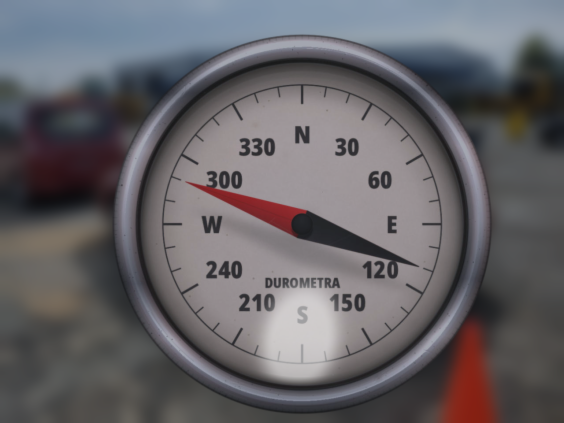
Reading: 290; °
